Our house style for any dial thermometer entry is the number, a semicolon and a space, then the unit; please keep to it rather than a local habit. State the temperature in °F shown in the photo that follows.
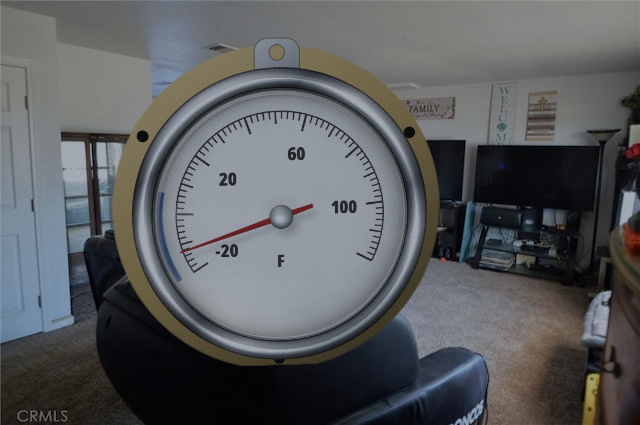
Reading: -12; °F
